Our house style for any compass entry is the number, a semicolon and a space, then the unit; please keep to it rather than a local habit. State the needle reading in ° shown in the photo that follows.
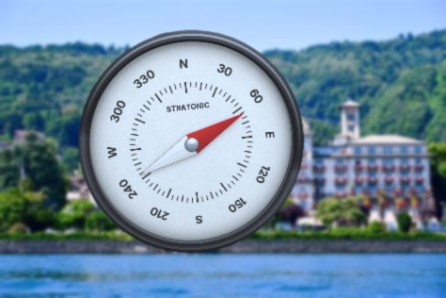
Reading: 65; °
